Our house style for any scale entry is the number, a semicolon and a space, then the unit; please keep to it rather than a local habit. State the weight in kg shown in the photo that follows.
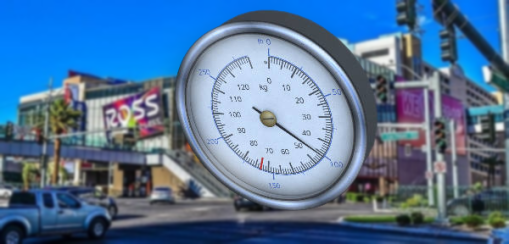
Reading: 45; kg
